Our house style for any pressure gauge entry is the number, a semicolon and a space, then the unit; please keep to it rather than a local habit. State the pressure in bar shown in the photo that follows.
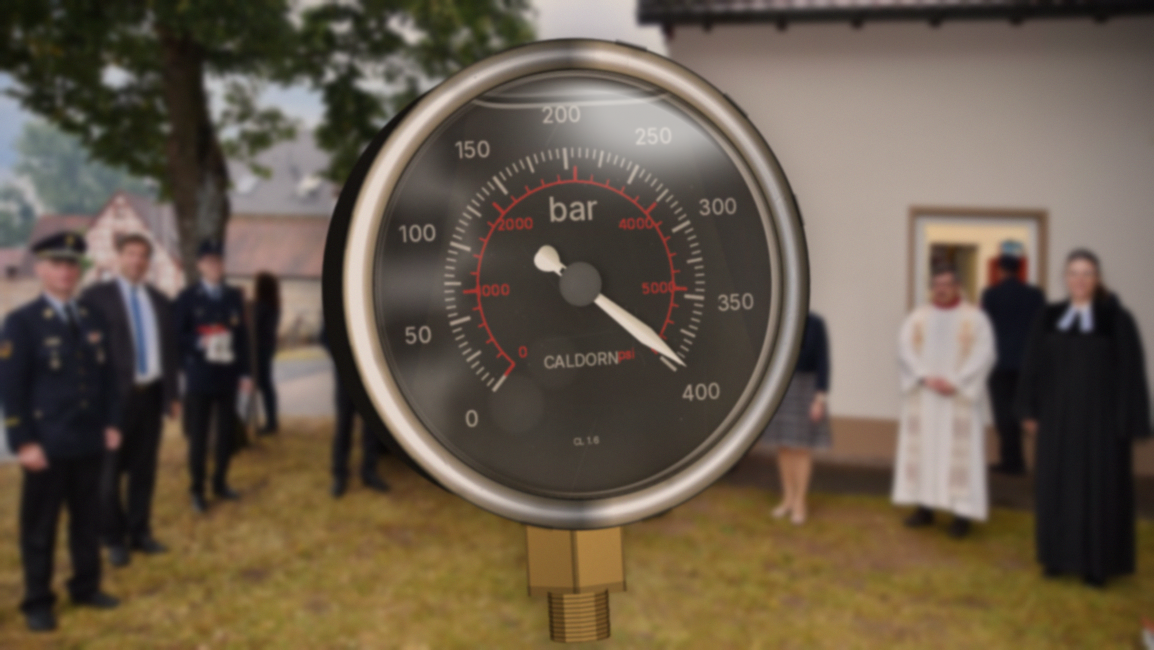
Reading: 395; bar
